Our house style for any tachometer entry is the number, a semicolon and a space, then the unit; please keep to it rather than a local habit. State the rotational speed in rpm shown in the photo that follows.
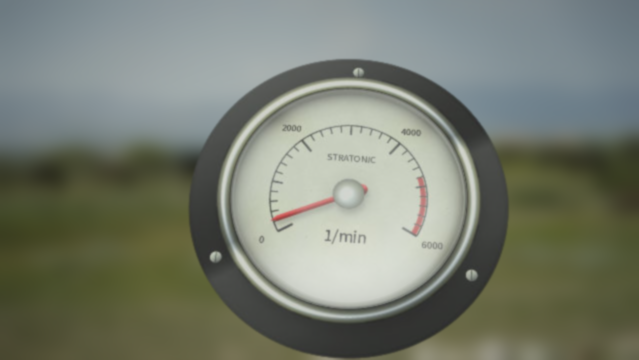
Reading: 200; rpm
